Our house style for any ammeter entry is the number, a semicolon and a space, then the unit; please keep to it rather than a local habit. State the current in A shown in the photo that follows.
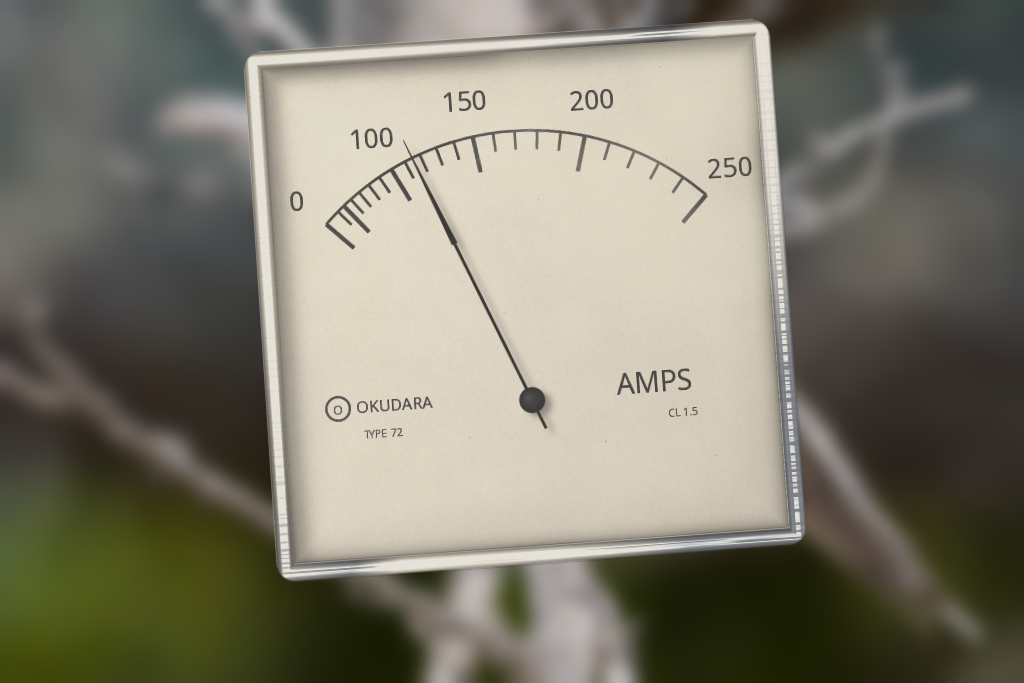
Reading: 115; A
